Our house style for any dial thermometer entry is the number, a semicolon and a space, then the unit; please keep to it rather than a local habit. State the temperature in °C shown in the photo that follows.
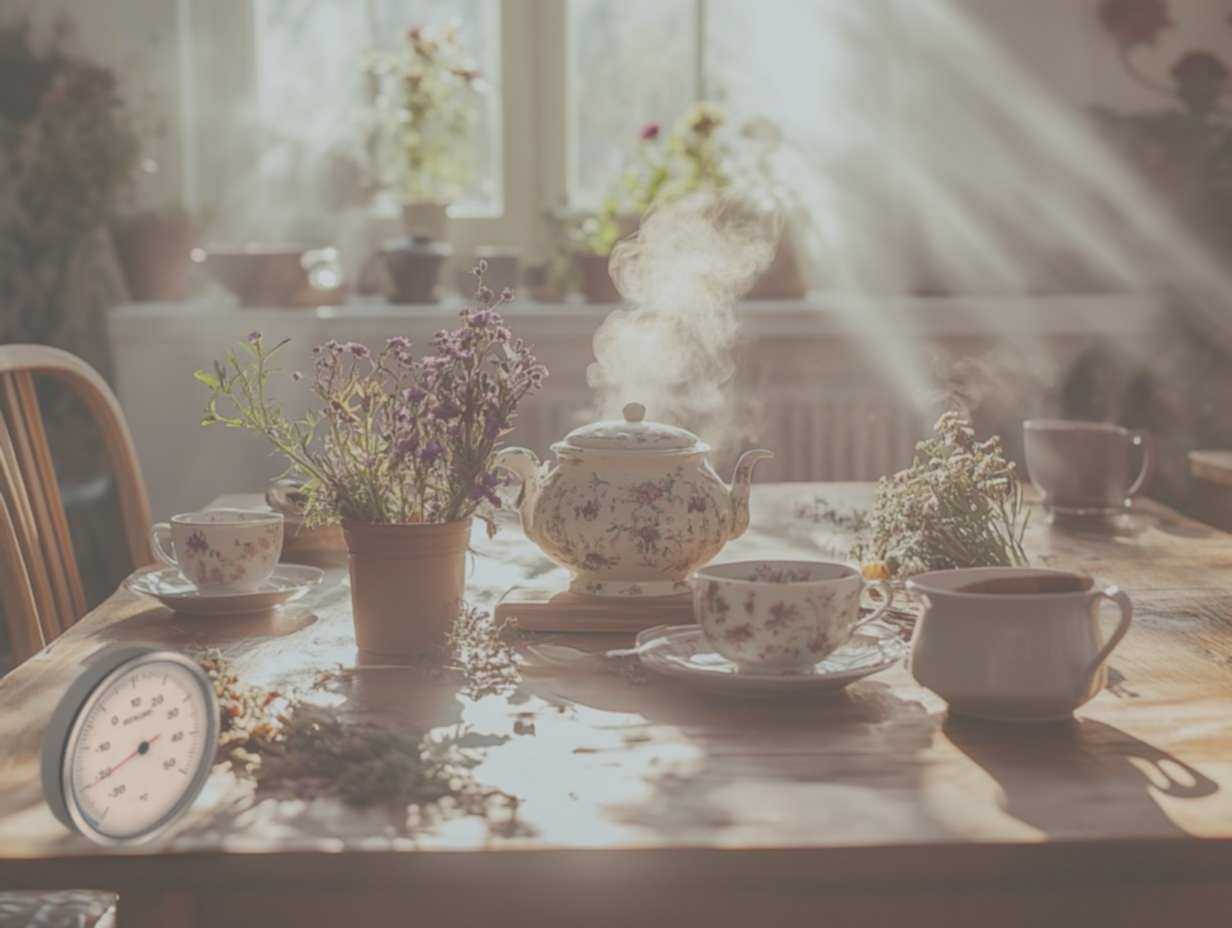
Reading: -20; °C
